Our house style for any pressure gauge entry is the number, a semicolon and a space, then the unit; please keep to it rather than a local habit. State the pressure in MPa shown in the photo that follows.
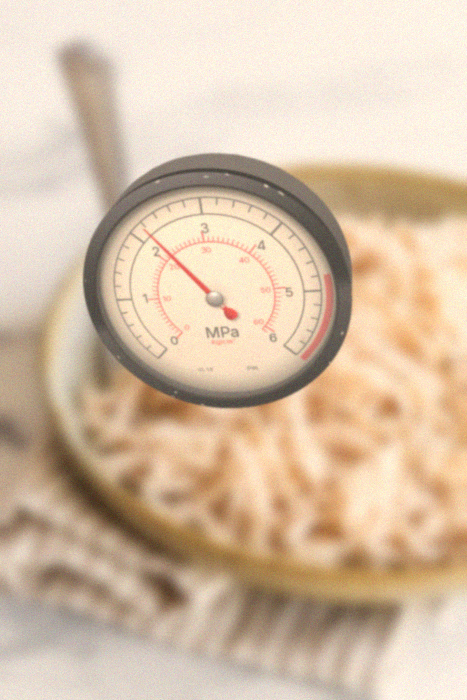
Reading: 2.2; MPa
